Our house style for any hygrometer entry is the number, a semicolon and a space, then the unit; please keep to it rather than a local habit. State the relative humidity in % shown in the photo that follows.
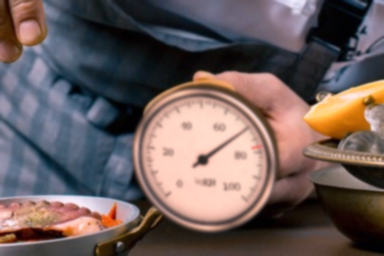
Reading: 70; %
